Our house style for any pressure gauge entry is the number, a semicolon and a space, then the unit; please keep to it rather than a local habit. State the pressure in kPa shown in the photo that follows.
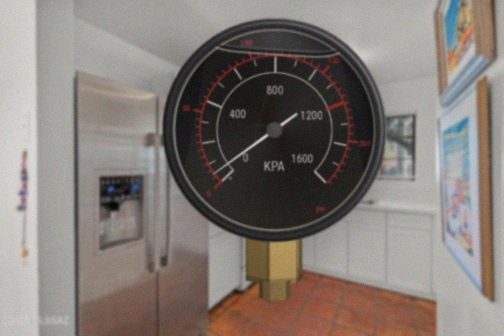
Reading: 50; kPa
